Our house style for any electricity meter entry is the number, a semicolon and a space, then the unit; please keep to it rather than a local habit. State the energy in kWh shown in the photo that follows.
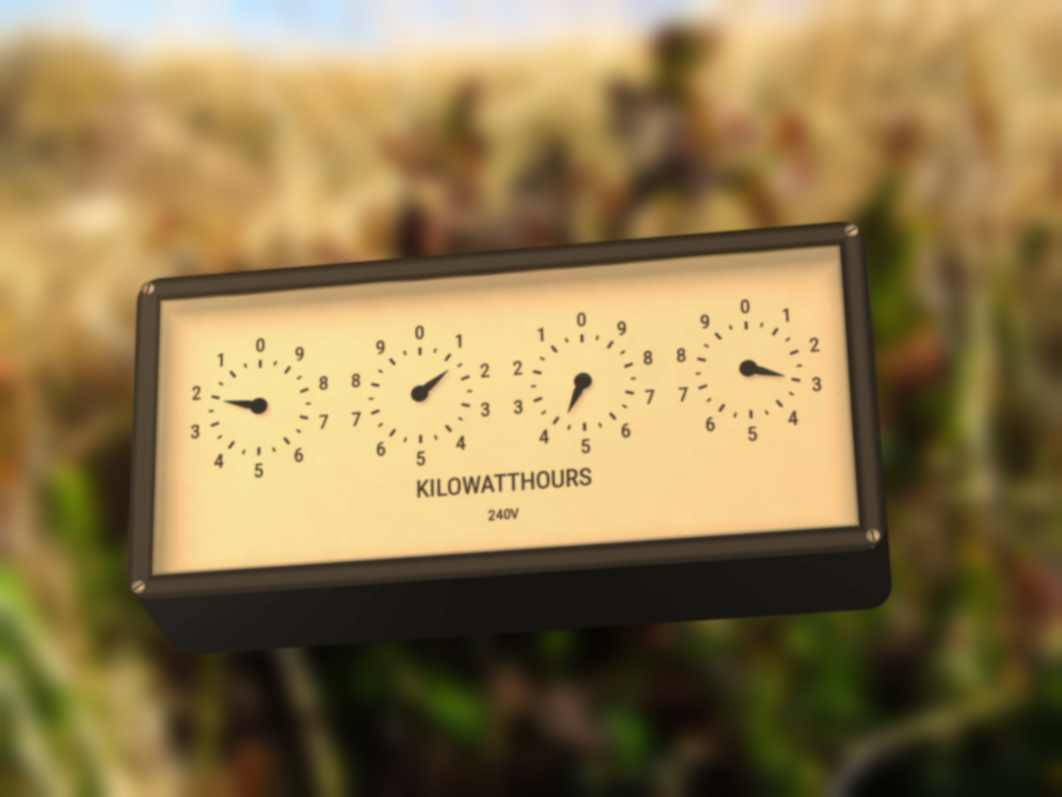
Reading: 2143; kWh
